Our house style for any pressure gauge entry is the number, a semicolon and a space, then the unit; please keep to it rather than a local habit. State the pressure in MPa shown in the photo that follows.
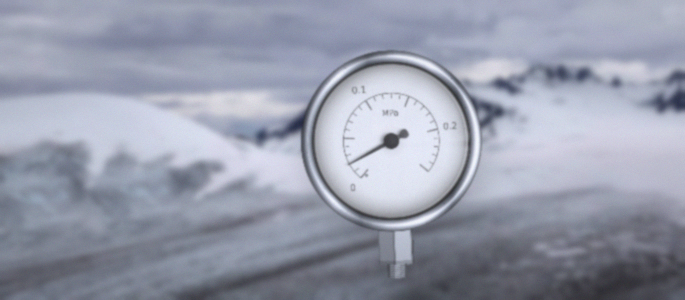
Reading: 0.02; MPa
